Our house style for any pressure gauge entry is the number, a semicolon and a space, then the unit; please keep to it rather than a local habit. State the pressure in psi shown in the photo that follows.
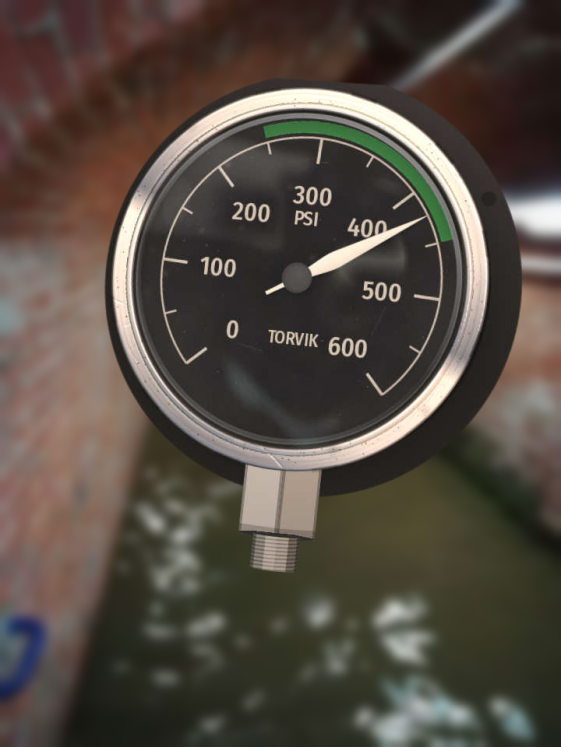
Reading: 425; psi
